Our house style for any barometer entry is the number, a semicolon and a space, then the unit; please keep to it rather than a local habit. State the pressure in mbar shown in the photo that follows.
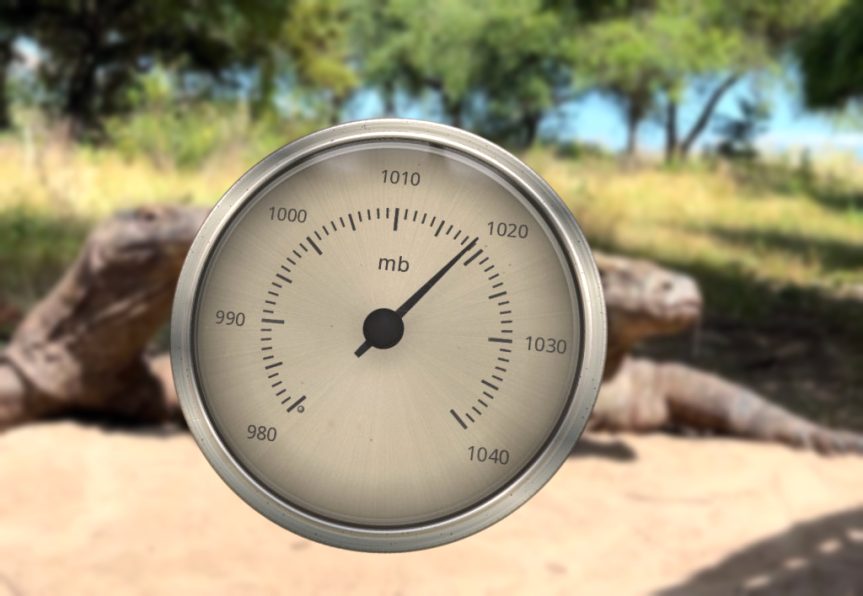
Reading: 1019; mbar
